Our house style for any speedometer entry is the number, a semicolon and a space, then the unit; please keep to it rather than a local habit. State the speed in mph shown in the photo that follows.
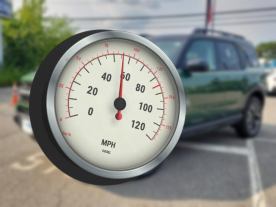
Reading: 55; mph
